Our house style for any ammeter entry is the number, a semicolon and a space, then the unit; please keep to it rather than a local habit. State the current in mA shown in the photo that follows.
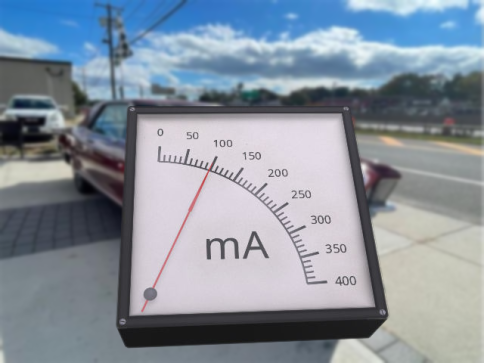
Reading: 100; mA
